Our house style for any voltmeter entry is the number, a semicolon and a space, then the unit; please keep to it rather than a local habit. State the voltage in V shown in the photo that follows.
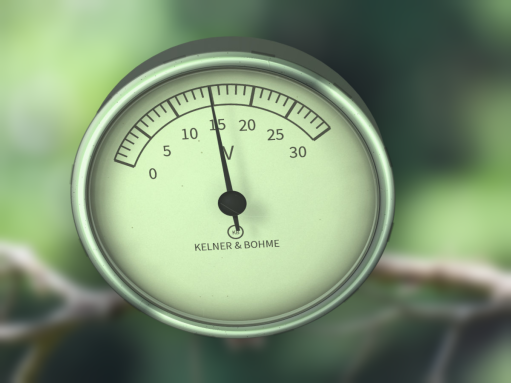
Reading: 15; V
